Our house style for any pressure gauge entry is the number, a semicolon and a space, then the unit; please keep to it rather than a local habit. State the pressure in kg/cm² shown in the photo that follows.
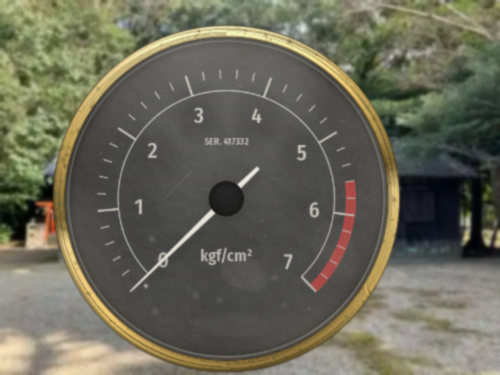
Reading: 0; kg/cm²
